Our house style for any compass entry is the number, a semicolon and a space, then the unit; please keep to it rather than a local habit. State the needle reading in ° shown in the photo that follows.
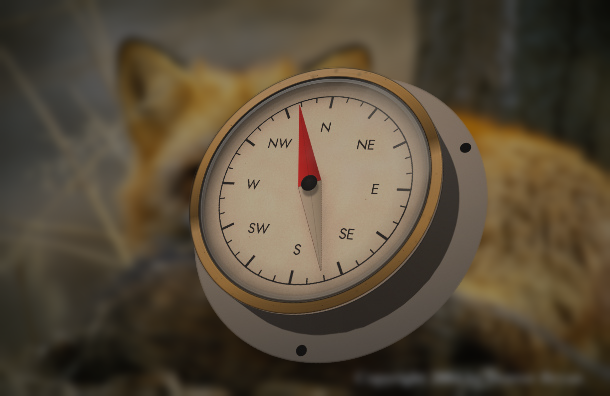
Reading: 340; °
